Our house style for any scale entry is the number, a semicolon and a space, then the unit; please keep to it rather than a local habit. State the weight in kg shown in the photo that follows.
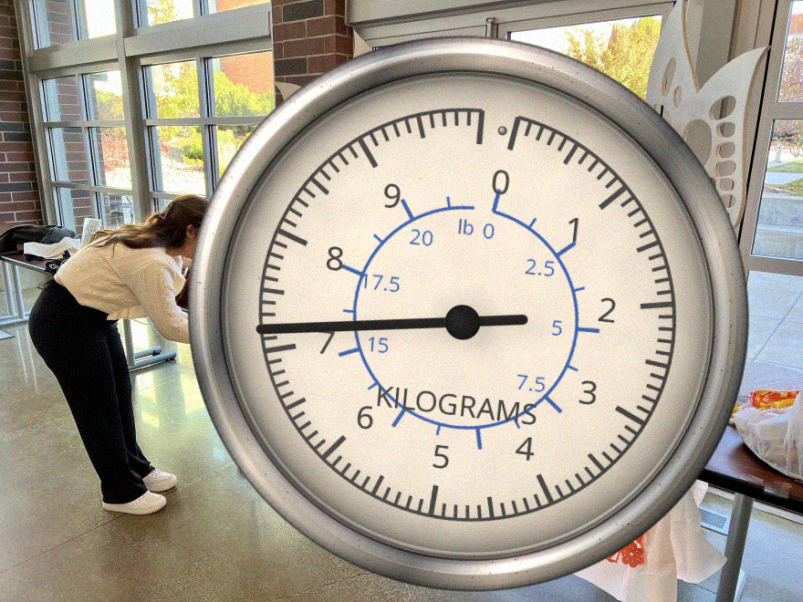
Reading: 7.2; kg
